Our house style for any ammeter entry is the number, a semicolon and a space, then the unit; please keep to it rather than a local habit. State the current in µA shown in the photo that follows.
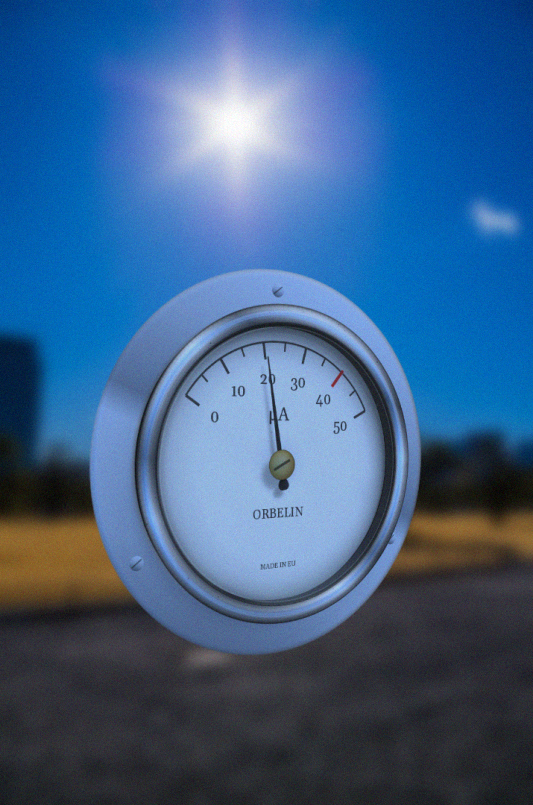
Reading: 20; µA
